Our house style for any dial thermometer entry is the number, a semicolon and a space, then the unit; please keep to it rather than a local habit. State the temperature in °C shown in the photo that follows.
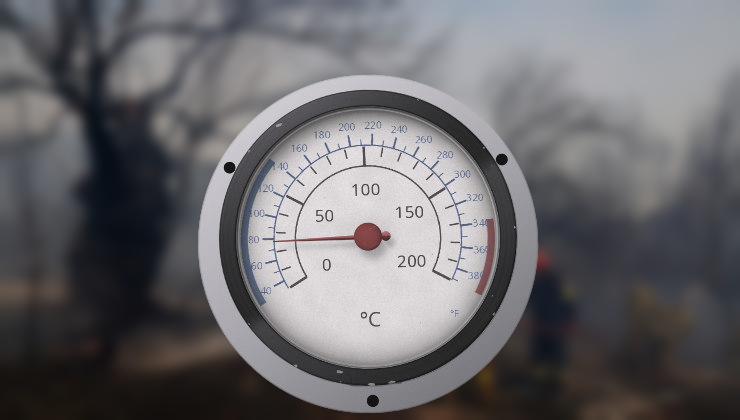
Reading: 25; °C
